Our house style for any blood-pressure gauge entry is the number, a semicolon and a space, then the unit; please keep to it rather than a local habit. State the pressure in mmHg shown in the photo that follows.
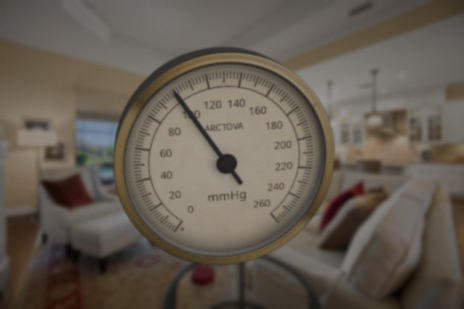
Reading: 100; mmHg
